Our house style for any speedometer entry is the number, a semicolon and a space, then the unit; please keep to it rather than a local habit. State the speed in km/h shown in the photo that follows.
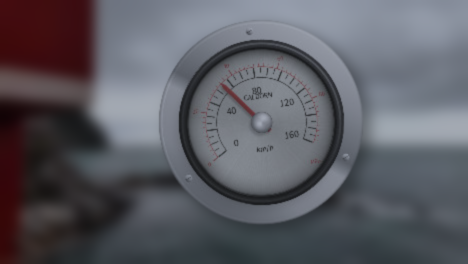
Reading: 55; km/h
